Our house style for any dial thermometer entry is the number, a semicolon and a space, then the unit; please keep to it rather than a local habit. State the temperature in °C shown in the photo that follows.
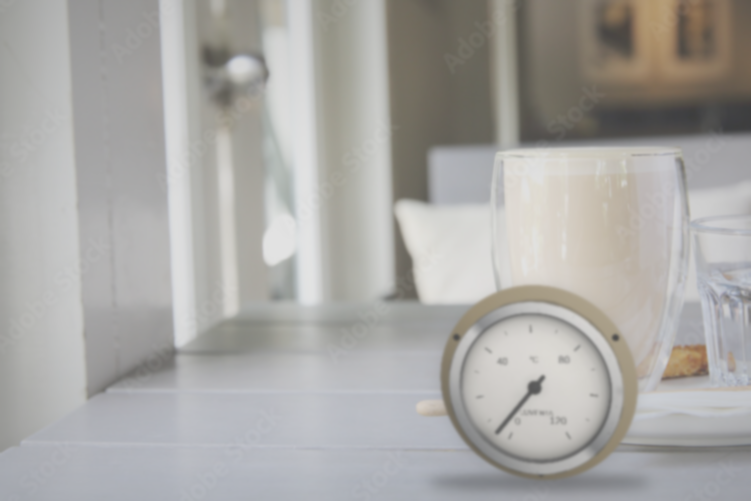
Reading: 5; °C
